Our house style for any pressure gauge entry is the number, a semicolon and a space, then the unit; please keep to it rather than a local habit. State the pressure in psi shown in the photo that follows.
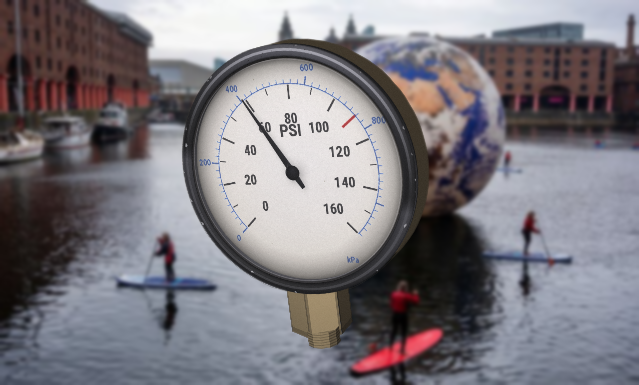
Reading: 60; psi
